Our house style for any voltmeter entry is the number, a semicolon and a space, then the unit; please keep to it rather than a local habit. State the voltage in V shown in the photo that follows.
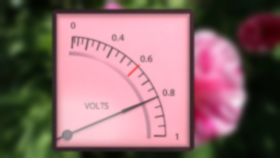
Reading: 0.8; V
